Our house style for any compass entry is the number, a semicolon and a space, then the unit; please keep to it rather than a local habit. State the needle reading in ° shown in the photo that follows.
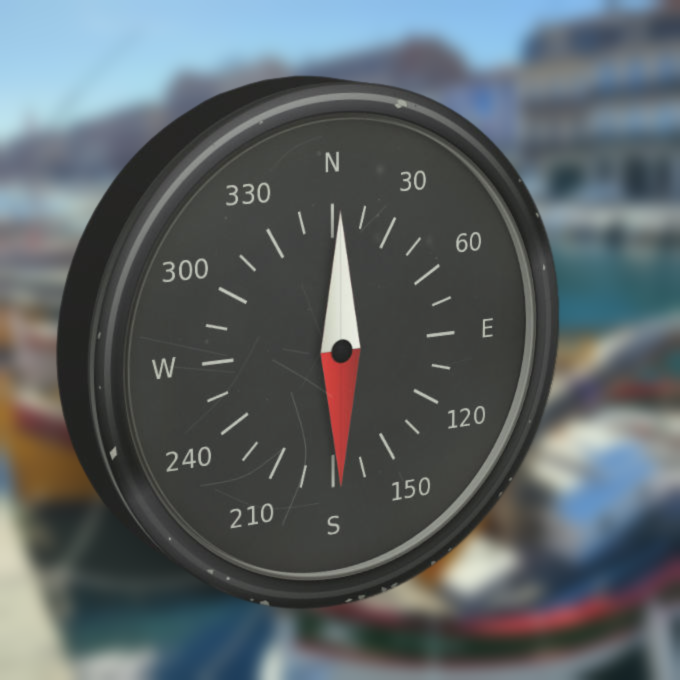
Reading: 180; °
